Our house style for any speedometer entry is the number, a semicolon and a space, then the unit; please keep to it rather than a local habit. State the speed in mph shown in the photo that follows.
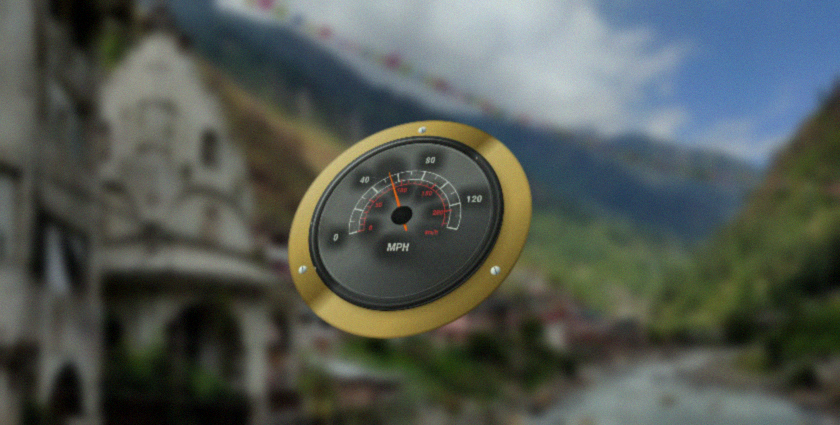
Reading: 55; mph
